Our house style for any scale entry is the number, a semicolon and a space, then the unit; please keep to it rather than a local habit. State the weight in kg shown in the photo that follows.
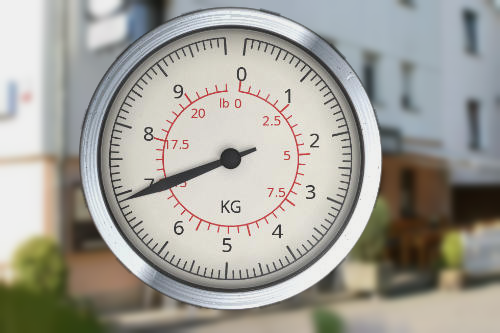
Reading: 6.9; kg
